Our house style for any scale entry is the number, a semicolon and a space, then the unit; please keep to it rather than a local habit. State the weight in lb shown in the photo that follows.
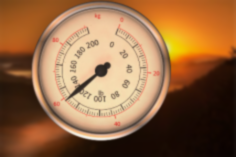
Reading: 130; lb
